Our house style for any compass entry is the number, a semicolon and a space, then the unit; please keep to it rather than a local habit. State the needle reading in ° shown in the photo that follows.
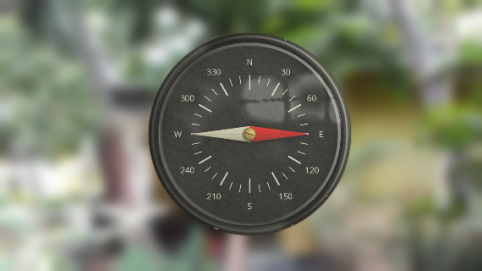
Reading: 90; °
